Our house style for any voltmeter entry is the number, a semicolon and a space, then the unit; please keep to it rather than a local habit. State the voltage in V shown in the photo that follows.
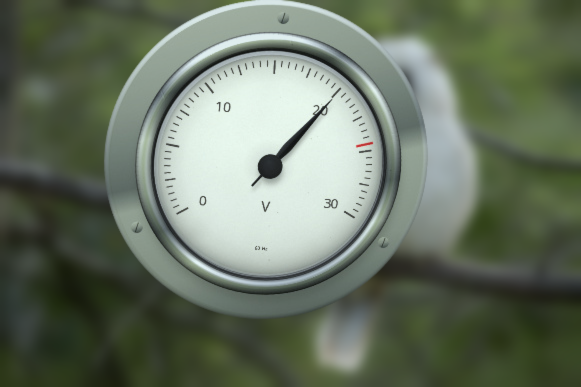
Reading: 20; V
